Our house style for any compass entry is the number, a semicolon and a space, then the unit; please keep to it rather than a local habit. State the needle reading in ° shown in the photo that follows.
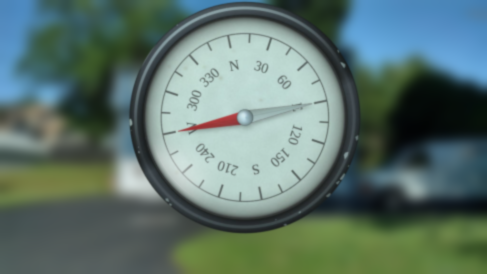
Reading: 270; °
